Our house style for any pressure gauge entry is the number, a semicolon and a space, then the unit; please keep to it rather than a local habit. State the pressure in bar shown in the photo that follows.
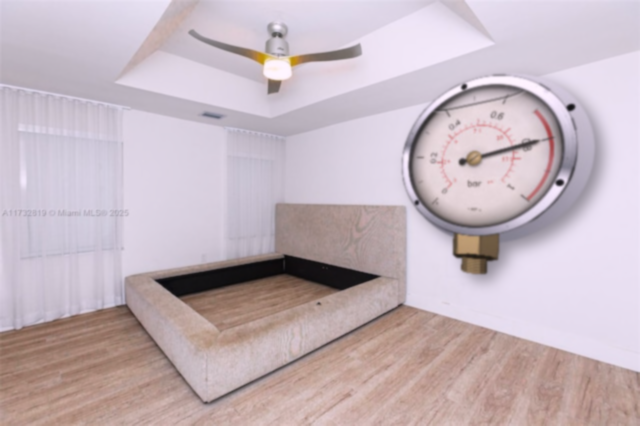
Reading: 0.8; bar
